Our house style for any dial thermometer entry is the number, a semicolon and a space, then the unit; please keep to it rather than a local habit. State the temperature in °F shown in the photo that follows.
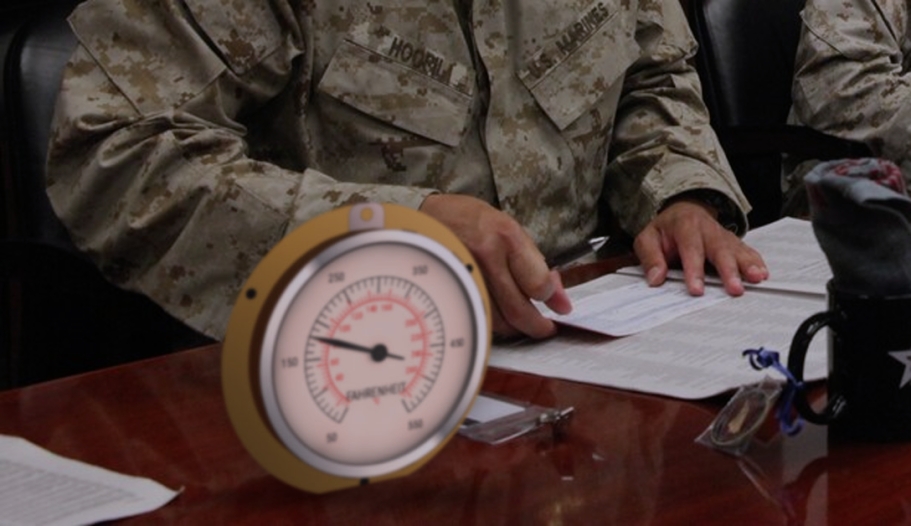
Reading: 180; °F
